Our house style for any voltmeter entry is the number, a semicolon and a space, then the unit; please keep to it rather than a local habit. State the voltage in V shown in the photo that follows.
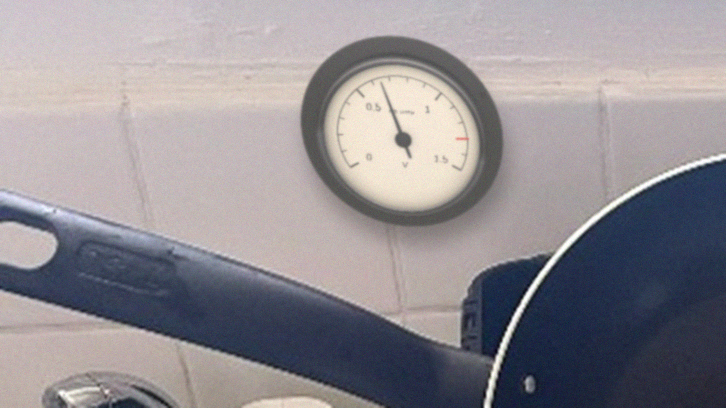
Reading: 0.65; V
